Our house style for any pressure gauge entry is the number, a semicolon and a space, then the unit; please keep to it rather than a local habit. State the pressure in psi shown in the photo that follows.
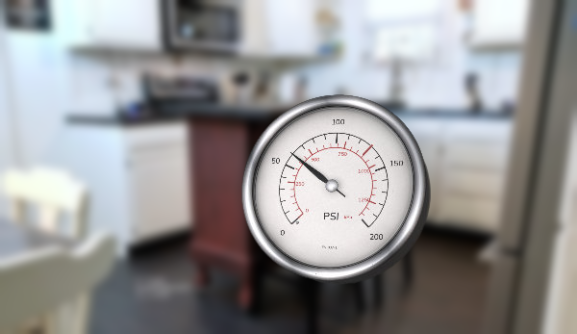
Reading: 60; psi
